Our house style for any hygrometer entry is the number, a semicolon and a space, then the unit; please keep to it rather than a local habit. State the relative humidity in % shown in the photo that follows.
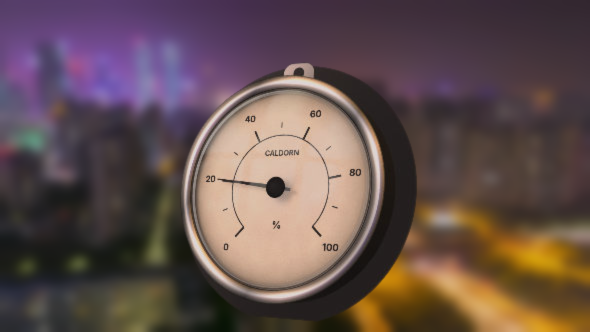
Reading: 20; %
